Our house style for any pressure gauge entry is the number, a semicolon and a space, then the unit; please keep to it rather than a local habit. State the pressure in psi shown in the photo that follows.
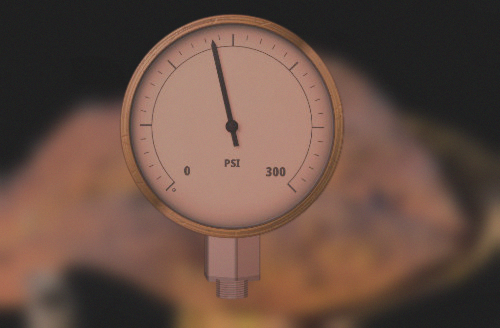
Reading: 135; psi
